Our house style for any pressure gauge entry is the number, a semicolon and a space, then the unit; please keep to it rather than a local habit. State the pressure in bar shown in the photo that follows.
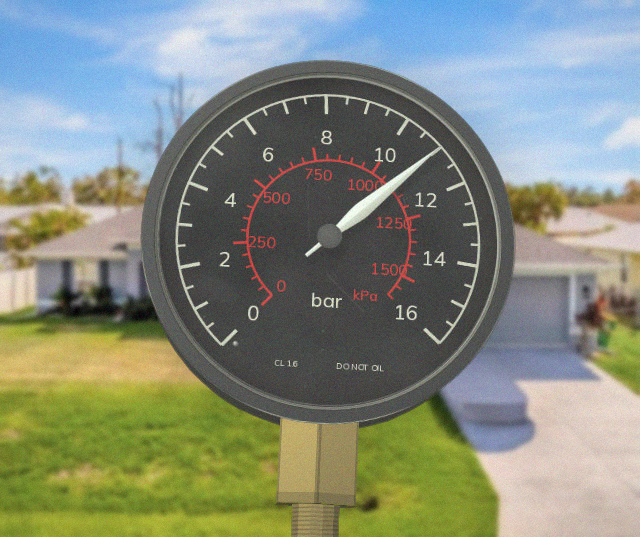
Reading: 11; bar
